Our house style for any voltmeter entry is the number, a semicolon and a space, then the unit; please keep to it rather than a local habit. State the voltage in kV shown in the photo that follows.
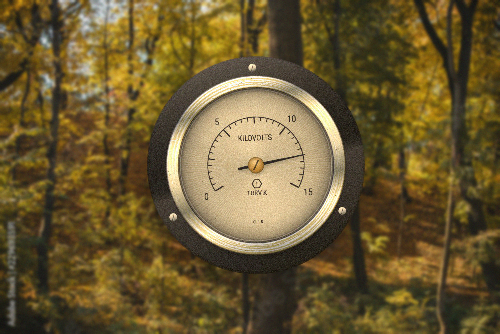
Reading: 12.5; kV
